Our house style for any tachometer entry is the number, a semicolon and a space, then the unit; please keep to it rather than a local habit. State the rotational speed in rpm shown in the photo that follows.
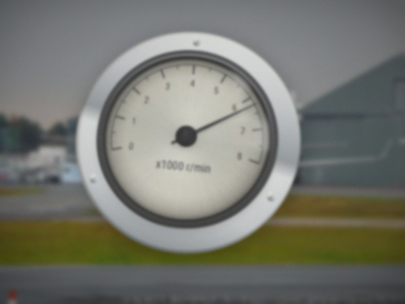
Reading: 6250; rpm
